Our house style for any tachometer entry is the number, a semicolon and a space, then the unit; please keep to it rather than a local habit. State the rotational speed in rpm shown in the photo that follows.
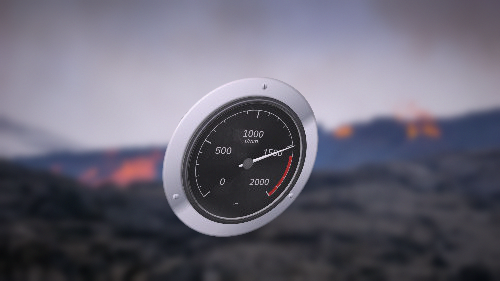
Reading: 1500; rpm
